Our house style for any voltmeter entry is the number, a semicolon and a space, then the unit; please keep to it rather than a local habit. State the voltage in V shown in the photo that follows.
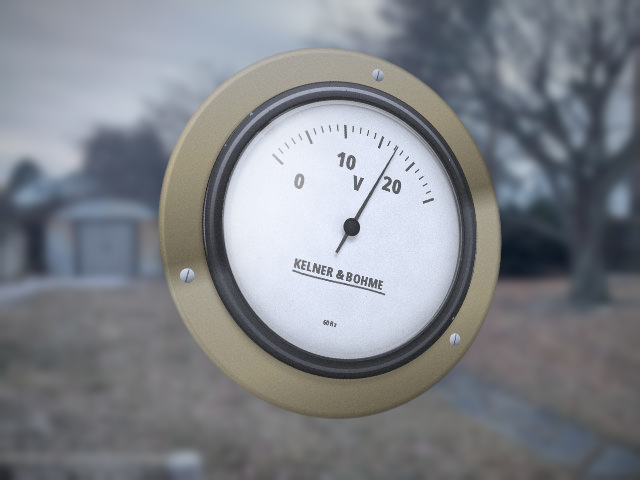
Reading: 17; V
